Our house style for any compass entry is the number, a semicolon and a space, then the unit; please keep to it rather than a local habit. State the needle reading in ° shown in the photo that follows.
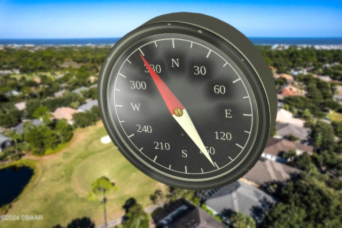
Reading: 330; °
